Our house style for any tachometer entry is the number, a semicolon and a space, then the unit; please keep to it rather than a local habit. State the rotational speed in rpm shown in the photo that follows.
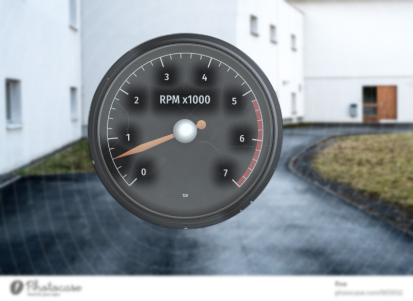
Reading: 600; rpm
